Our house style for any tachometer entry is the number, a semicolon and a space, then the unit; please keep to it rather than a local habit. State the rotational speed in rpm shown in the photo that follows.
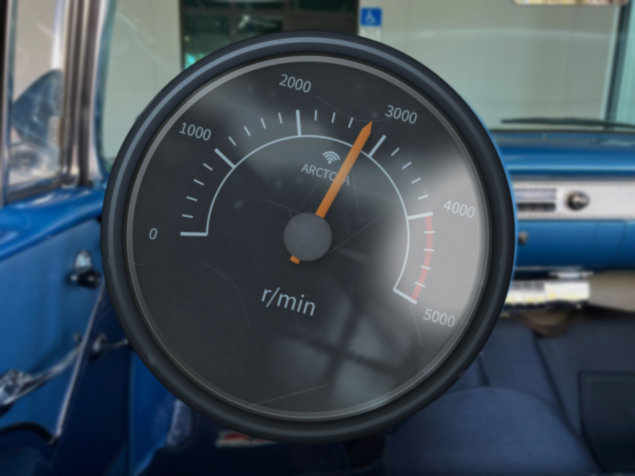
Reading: 2800; rpm
